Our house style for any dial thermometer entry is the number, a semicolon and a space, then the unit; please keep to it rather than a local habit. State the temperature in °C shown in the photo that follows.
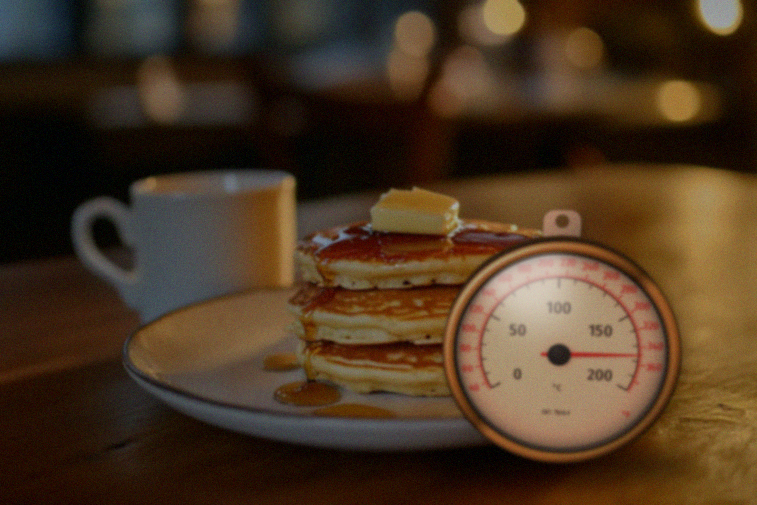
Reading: 175; °C
